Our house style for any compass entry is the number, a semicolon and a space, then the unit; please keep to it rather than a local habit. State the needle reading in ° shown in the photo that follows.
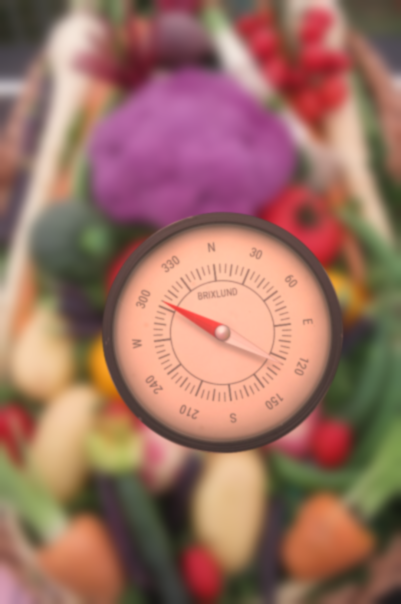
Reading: 305; °
